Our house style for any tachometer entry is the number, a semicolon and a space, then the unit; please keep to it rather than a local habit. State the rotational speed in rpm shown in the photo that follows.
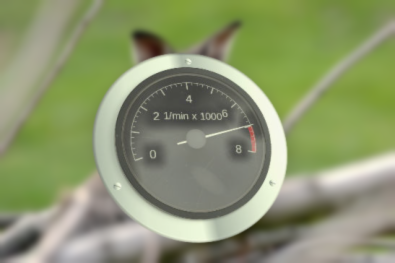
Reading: 7000; rpm
